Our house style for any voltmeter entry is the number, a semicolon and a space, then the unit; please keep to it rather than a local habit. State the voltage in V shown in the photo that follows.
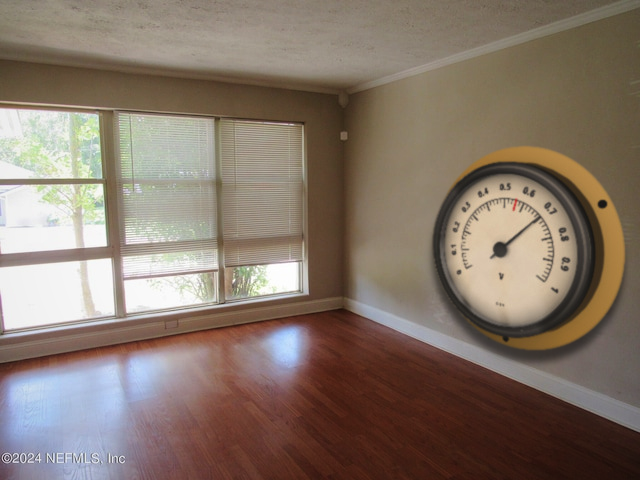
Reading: 0.7; V
